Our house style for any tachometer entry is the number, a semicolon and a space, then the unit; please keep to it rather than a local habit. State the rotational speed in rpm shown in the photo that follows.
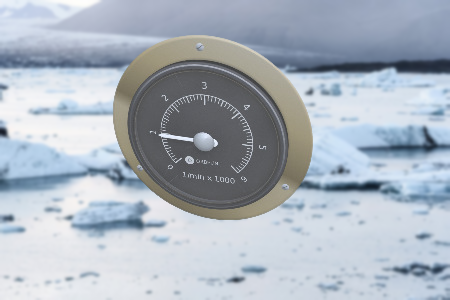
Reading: 1000; rpm
